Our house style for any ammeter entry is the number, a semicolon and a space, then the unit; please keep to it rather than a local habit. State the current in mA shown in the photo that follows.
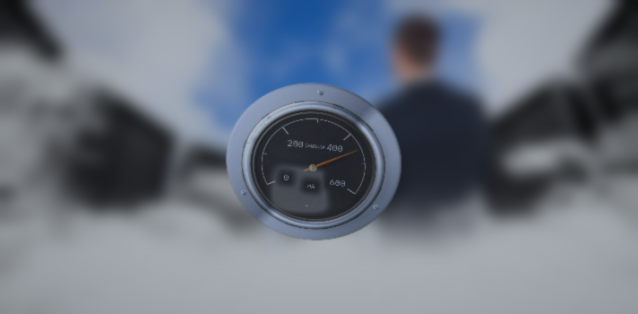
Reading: 450; mA
